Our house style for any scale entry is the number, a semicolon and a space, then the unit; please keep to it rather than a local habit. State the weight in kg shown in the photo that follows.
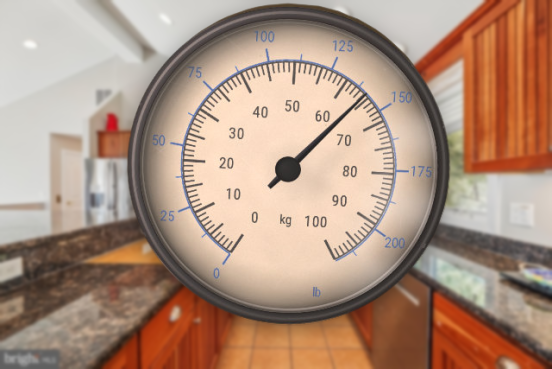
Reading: 64; kg
